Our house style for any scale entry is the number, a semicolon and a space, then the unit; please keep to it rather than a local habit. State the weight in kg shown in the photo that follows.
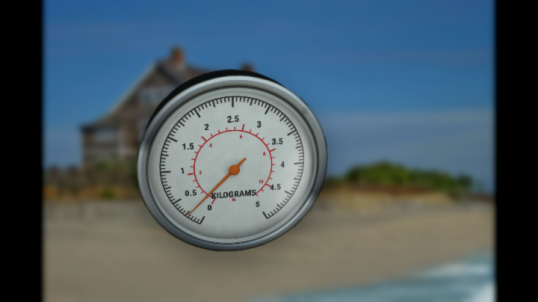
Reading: 0.25; kg
